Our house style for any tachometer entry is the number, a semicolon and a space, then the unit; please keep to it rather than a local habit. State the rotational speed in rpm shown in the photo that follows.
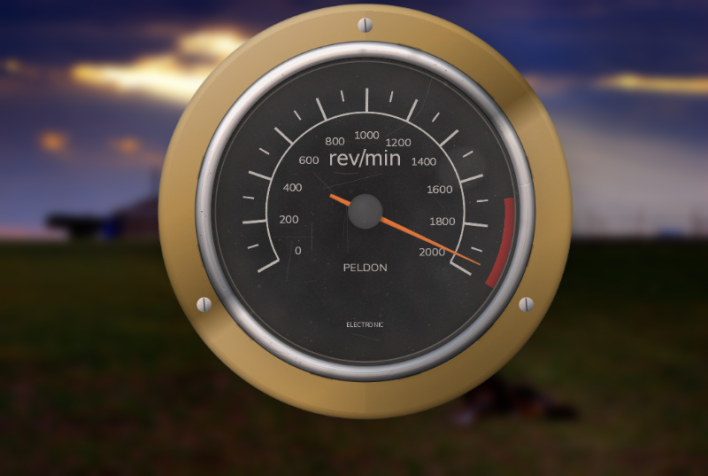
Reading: 1950; rpm
